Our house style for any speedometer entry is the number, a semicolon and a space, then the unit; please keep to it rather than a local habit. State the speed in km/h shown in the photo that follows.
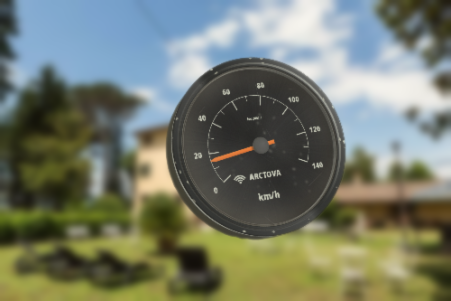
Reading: 15; km/h
